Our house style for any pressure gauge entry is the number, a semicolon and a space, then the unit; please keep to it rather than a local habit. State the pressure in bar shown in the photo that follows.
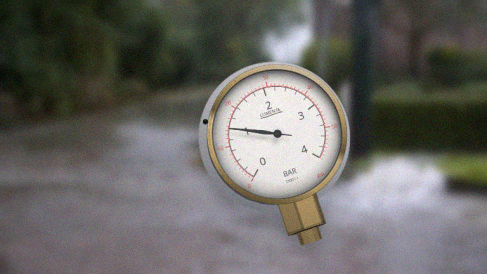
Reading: 1; bar
